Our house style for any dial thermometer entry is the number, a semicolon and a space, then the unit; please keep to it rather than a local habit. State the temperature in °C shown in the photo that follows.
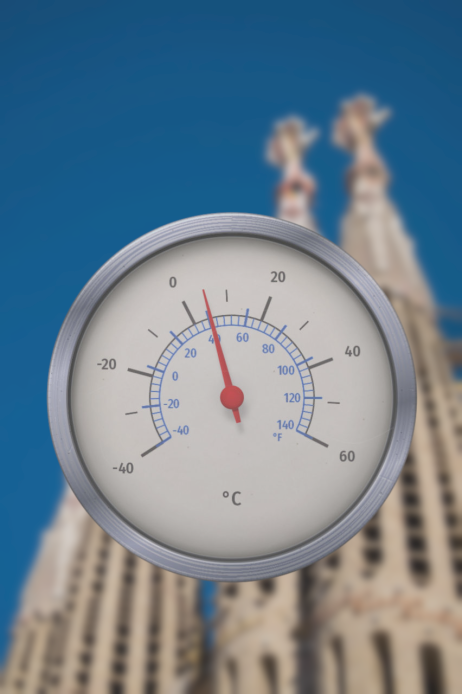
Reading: 5; °C
